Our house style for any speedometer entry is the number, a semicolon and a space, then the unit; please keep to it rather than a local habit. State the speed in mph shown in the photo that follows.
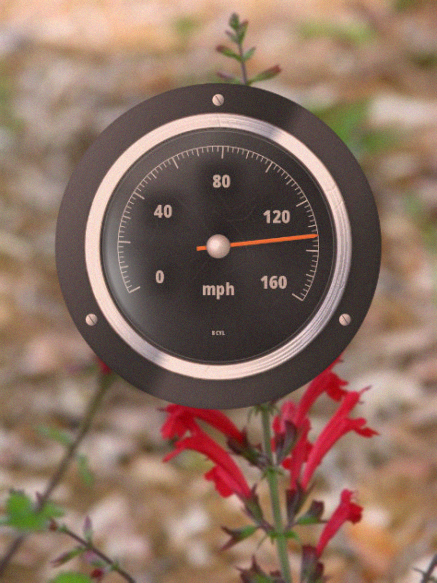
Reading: 134; mph
